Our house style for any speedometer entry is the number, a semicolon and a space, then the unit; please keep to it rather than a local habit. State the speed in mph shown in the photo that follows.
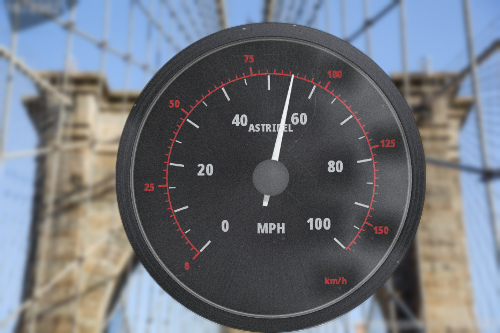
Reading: 55; mph
